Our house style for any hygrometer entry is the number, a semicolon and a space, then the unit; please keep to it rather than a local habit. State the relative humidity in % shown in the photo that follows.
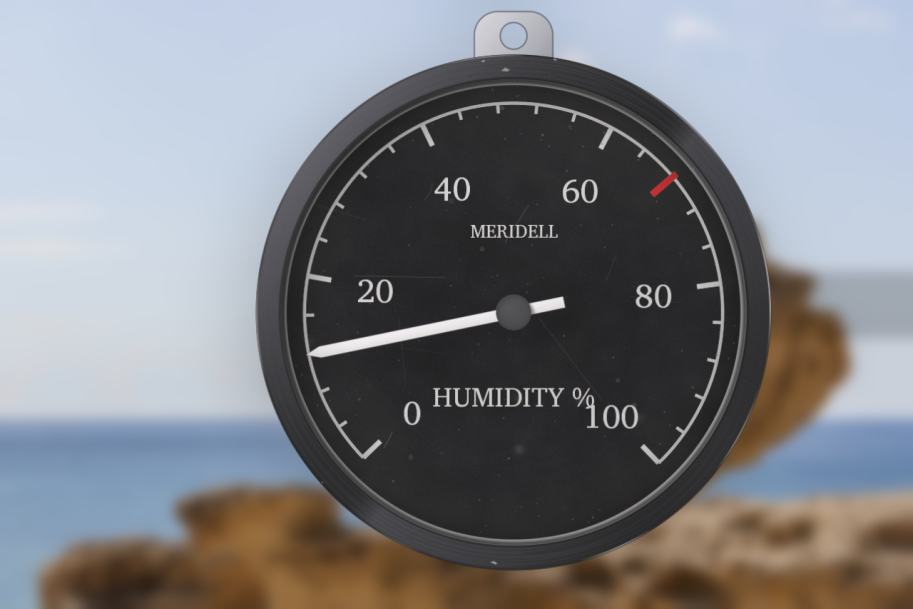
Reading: 12; %
